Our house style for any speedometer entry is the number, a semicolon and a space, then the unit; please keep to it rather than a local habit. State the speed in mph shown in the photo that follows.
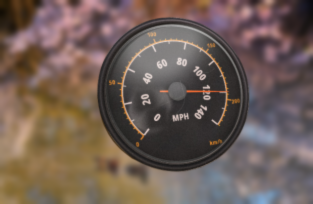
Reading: 120; mph
